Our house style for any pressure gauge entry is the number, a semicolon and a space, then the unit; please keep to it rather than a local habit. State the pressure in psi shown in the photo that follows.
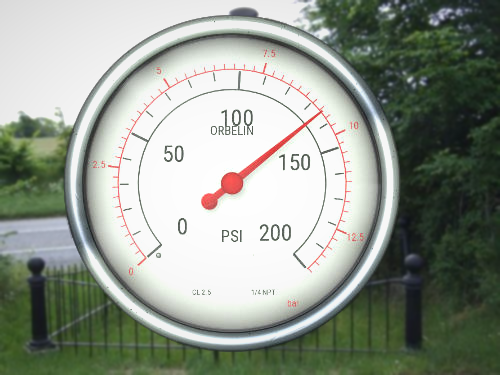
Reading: 135; psi
